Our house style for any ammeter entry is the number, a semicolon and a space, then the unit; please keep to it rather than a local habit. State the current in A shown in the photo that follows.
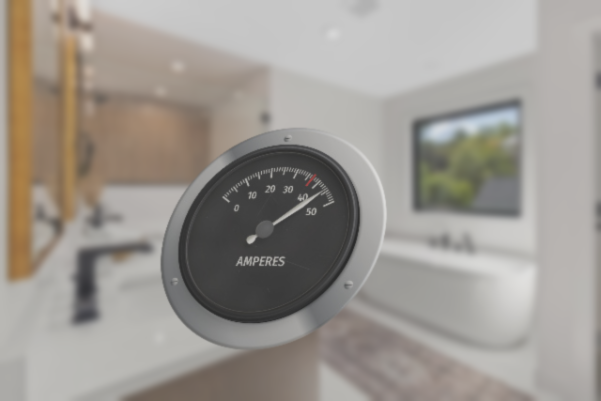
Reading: 45; A
